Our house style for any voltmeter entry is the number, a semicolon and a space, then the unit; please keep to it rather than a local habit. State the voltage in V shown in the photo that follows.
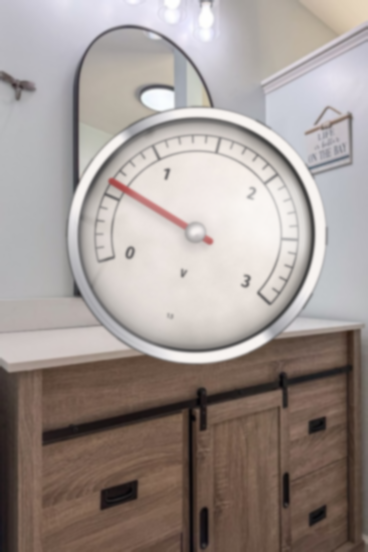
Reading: 0.6; V
